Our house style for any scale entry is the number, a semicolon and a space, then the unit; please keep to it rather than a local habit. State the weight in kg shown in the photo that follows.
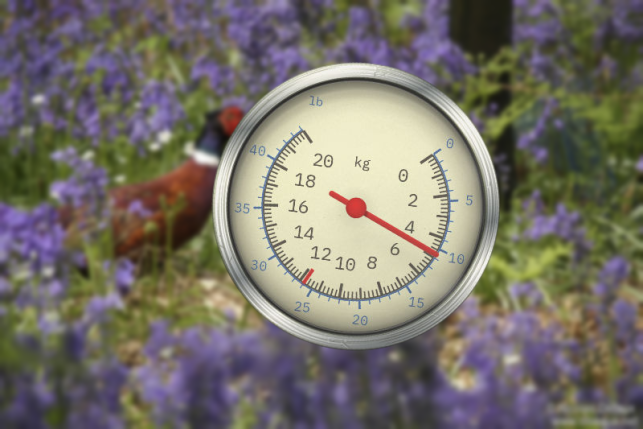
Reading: 4.8; kg
